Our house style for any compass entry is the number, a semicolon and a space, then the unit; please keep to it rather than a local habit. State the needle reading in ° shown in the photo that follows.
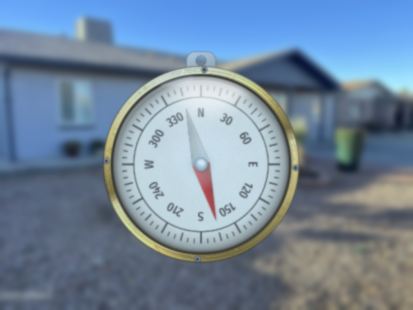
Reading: 165; °
